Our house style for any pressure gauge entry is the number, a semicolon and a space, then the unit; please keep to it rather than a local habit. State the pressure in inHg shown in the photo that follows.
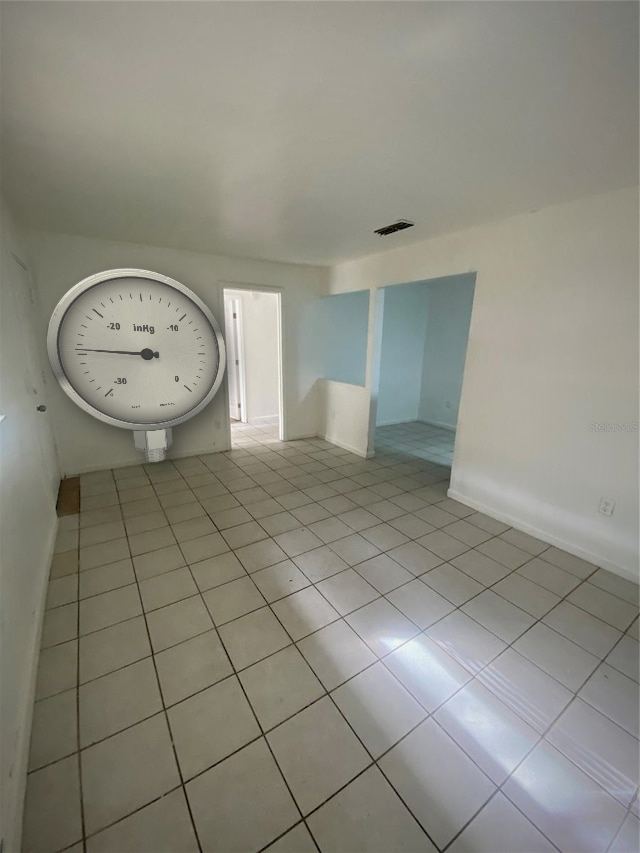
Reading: -24.5; inHg
